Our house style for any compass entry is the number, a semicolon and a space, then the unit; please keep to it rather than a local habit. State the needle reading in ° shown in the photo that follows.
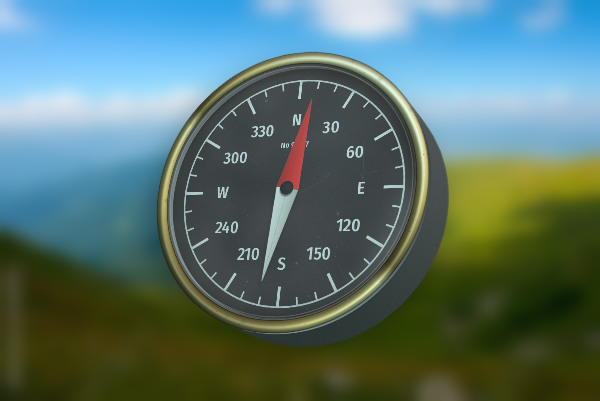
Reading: 10; °
